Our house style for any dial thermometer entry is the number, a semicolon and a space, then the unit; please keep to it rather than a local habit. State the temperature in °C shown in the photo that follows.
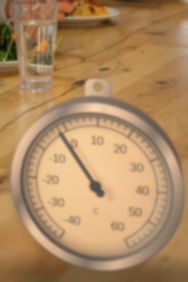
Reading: -2; °C
